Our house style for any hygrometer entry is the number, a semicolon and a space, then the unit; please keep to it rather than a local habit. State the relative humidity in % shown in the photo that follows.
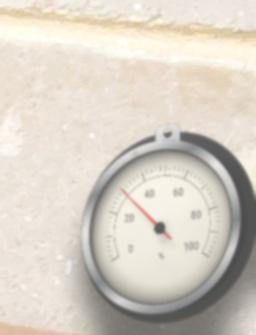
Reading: 30; %
